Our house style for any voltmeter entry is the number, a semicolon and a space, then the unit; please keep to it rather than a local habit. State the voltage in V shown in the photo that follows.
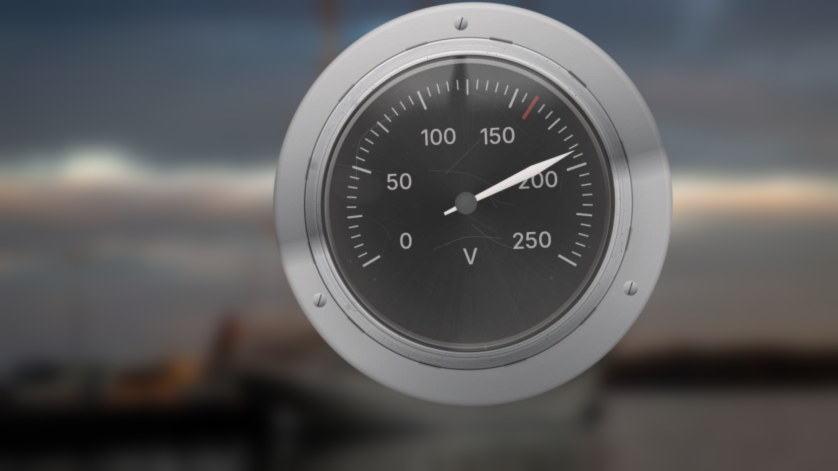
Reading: 192.5; V
